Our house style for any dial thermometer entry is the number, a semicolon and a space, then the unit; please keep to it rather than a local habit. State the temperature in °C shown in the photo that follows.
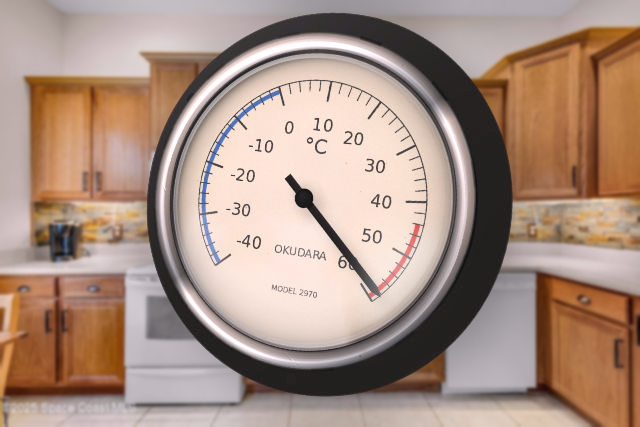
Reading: 58; °C
